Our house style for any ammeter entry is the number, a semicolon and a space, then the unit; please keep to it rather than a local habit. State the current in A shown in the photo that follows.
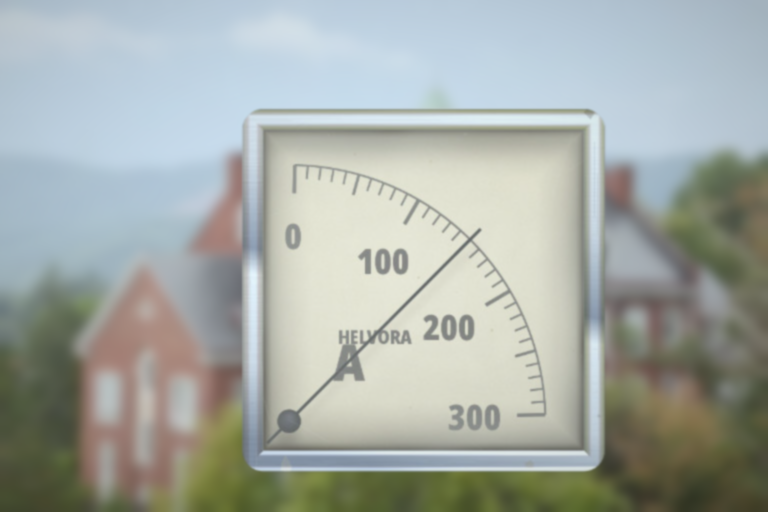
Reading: 150; A
